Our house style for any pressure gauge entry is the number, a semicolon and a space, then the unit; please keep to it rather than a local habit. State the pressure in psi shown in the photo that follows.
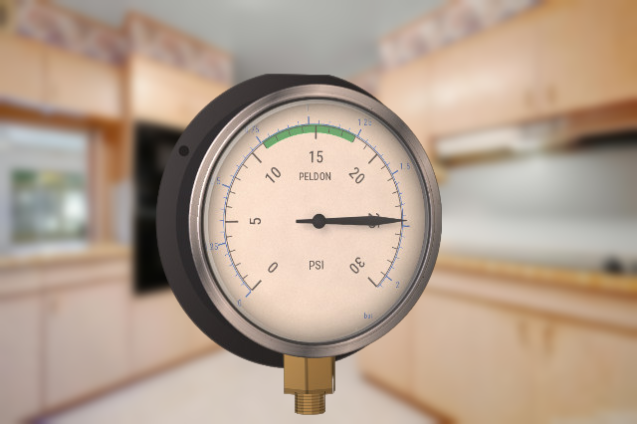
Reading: 25; psi
